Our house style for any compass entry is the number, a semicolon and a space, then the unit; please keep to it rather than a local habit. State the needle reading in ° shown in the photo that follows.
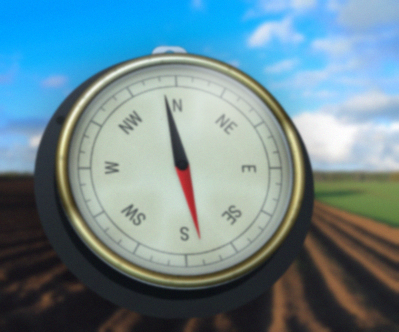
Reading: 170; °
